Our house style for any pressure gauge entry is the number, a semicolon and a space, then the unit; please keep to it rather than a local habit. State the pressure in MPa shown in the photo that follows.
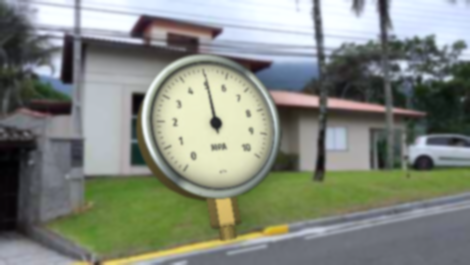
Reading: 5; MPa
